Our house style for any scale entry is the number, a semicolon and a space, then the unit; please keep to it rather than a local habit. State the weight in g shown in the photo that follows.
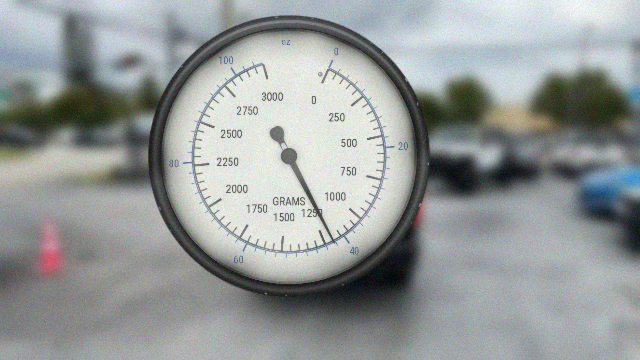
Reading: 1200; g
